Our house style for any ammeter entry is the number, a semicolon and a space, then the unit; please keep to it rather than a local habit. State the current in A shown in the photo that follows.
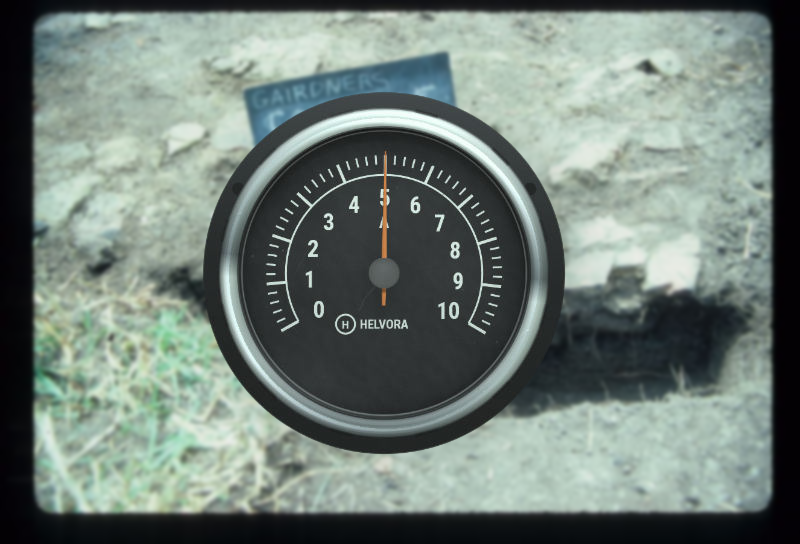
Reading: 5; A
